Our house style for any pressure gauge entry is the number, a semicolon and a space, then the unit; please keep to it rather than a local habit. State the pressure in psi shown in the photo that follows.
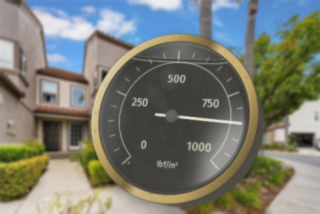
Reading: 850; psi
